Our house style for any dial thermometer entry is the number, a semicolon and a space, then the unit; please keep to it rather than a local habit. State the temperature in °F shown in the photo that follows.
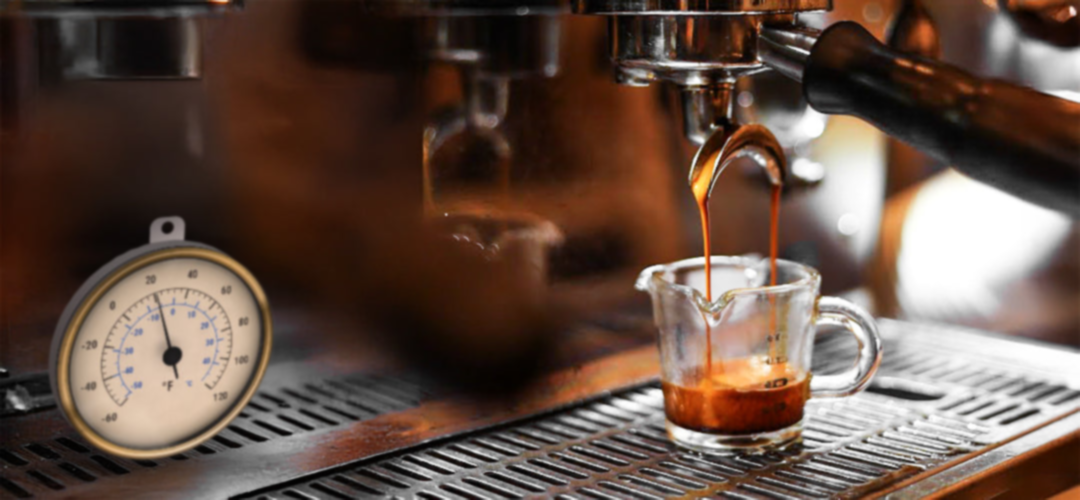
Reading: 20; °F
